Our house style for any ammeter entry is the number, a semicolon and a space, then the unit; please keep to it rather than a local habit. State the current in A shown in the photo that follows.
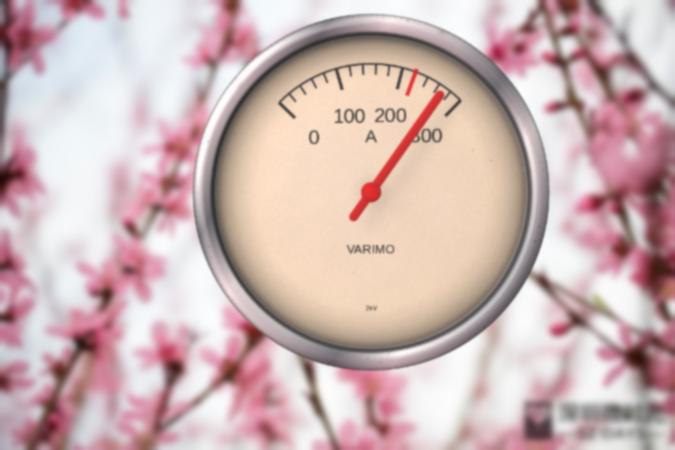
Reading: 270; A
